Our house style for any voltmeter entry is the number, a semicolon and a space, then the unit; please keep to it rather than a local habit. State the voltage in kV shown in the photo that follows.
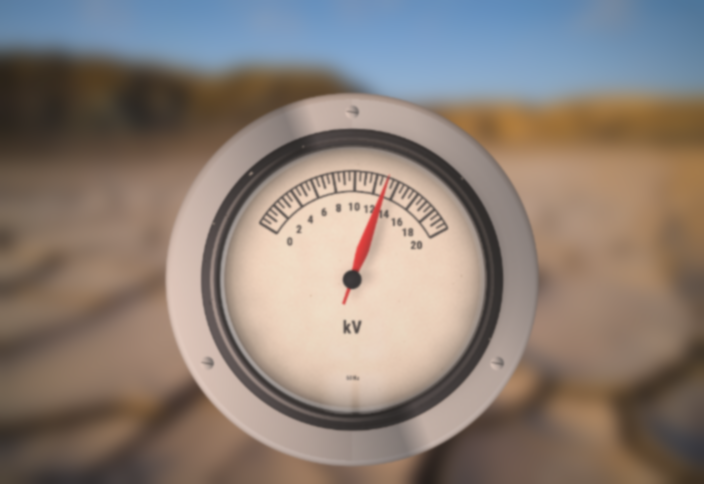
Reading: 13; kV
